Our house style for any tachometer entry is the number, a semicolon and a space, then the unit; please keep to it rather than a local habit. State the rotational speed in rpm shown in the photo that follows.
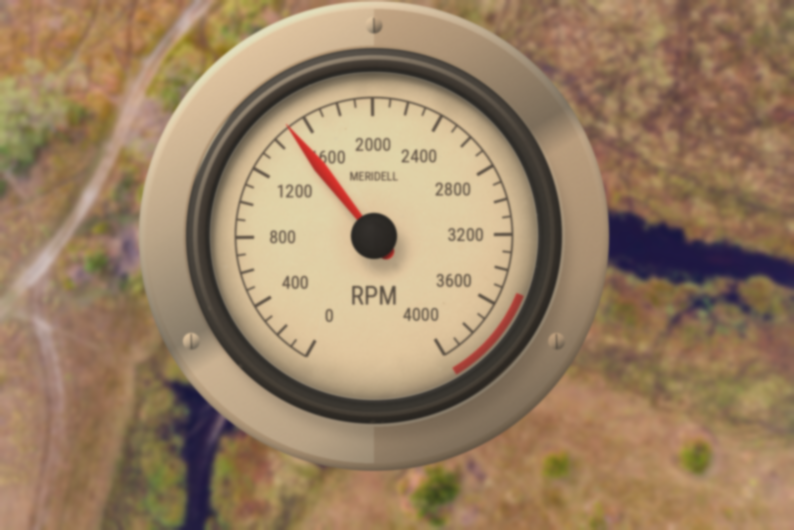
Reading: 1500; rpm
